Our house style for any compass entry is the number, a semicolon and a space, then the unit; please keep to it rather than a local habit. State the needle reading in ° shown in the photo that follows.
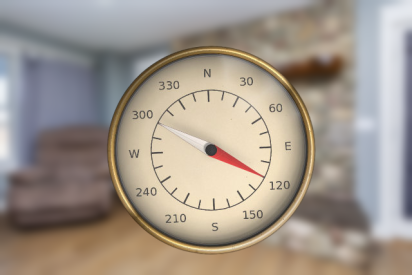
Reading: 120; °
